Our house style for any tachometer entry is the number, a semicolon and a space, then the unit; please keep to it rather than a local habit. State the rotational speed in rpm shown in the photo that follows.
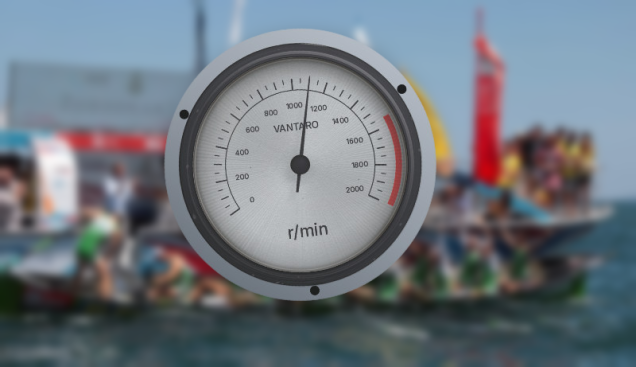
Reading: 1100; rpm
